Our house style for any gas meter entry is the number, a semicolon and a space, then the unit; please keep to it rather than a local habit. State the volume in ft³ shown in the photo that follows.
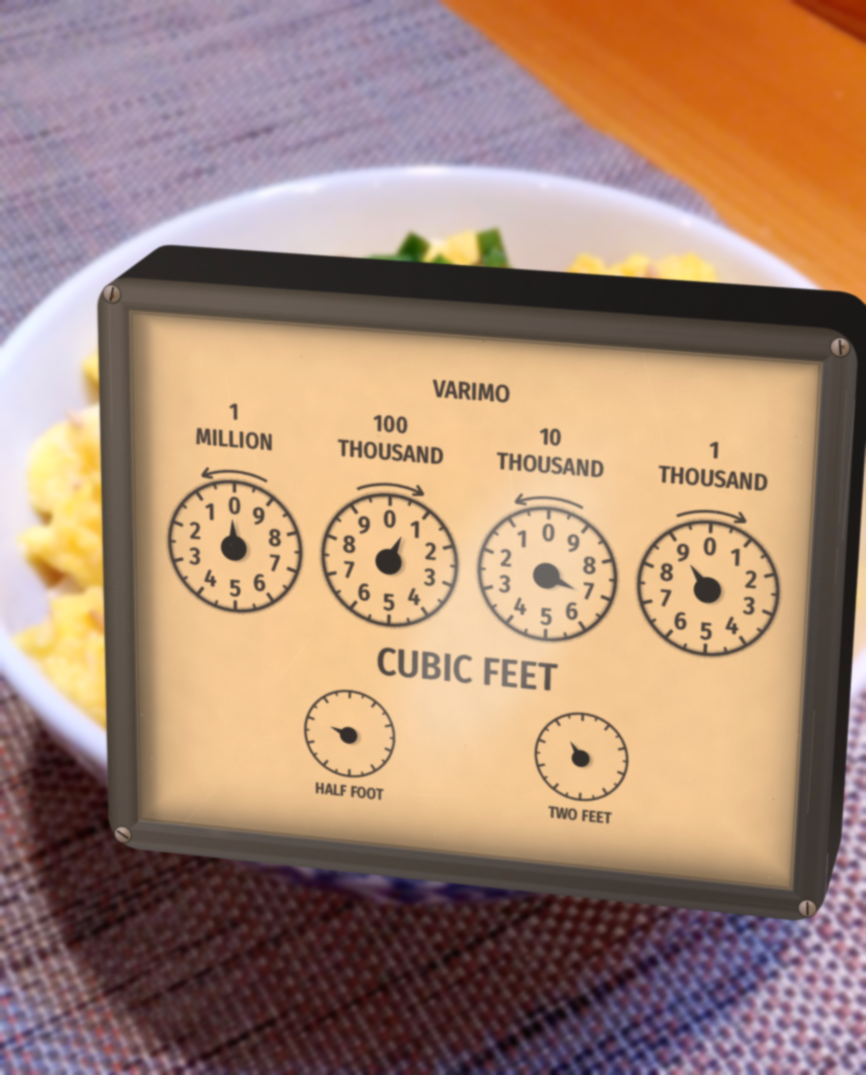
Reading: 6900; ft³
